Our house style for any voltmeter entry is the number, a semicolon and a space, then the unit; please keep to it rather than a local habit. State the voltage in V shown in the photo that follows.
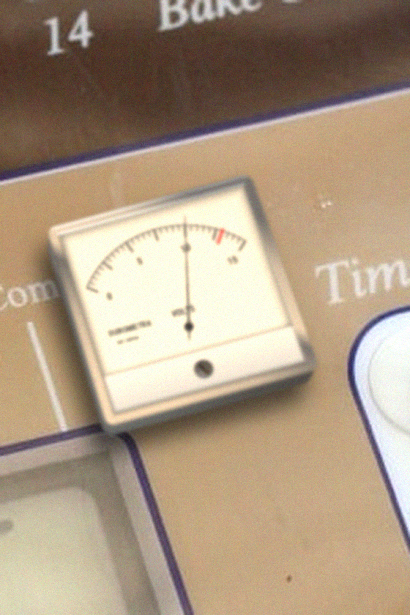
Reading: 10; V
